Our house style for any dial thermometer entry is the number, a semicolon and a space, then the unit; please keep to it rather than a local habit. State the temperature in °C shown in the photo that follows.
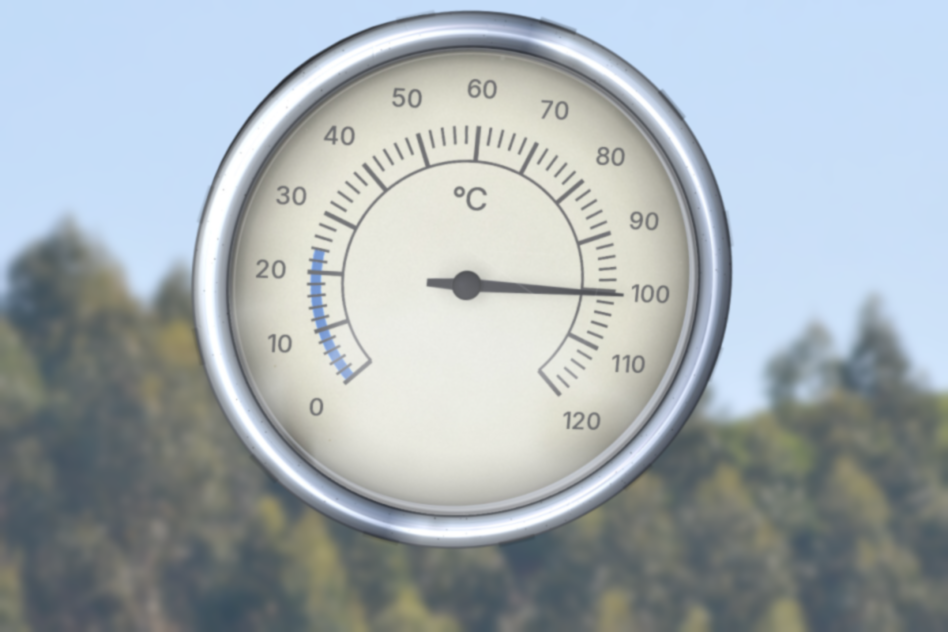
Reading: 100; °C
